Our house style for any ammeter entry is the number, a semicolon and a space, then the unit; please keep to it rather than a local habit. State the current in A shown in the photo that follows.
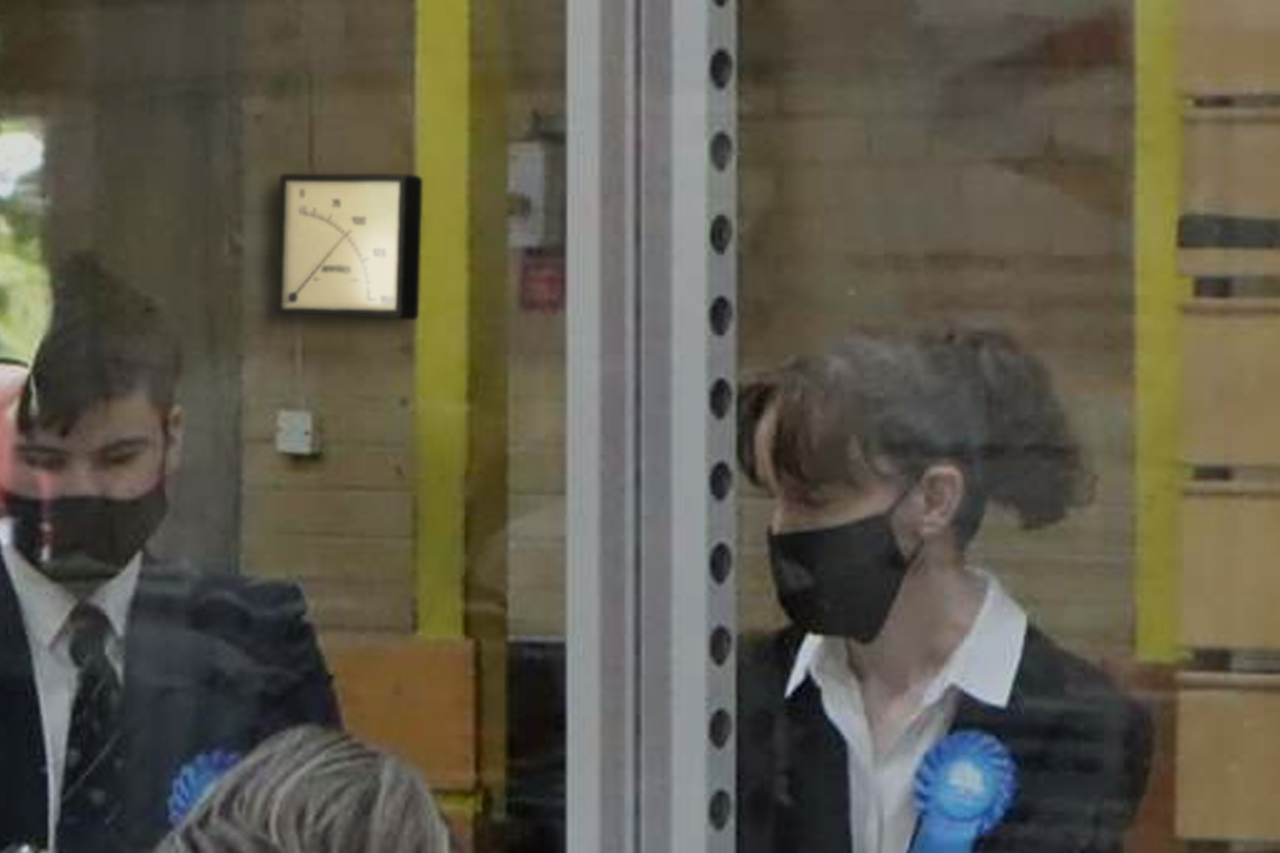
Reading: 100; A
